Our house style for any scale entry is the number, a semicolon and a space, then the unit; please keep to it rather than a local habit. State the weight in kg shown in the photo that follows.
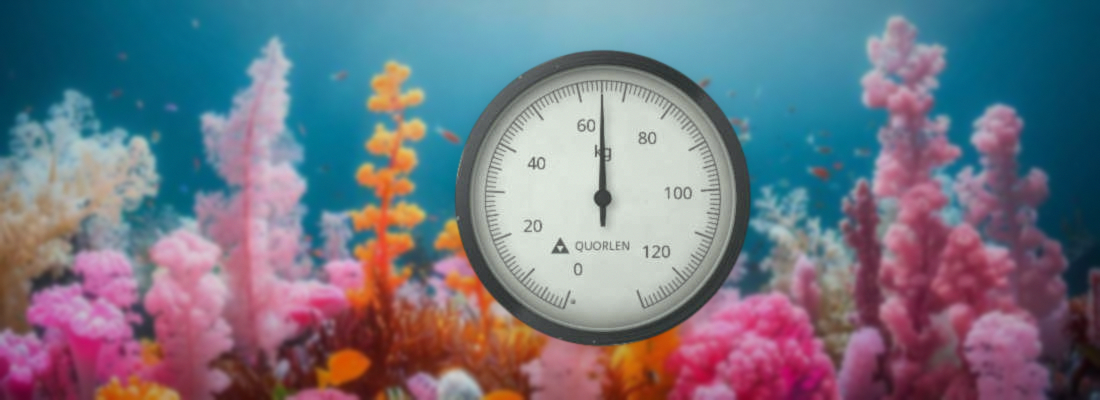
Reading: 65; kg
